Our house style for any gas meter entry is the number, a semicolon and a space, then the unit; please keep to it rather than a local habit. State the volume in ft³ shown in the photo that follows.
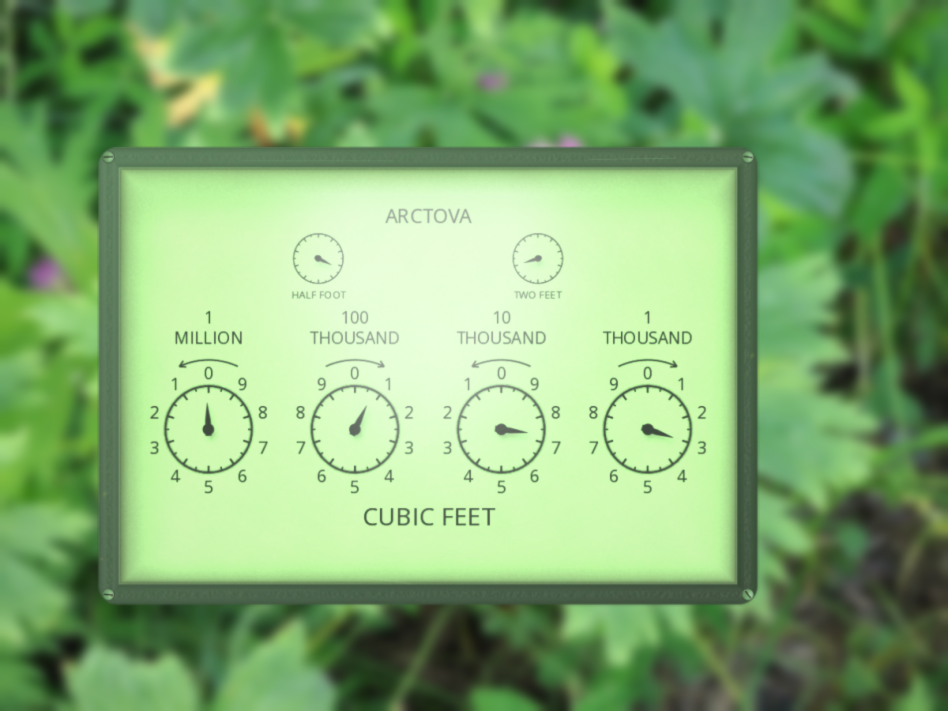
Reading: 7300; ft³
